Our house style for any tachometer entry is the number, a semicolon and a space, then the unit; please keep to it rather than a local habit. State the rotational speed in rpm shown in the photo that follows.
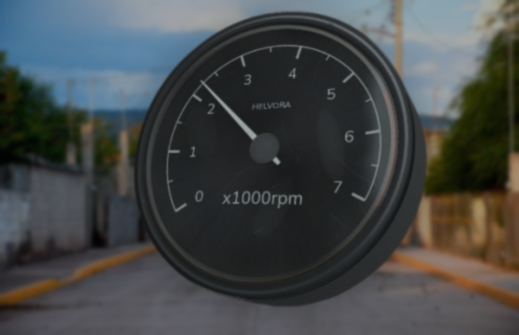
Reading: 2250; rpm
